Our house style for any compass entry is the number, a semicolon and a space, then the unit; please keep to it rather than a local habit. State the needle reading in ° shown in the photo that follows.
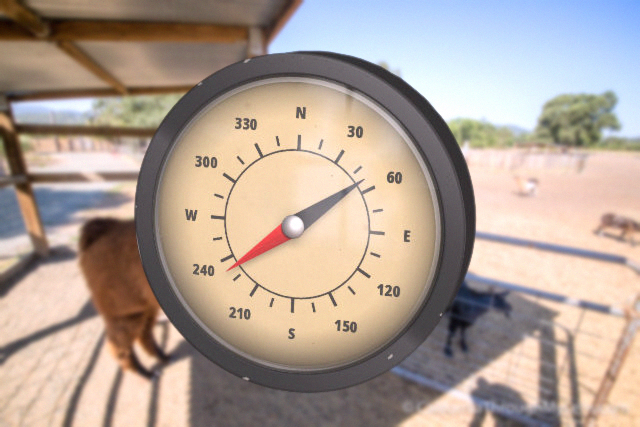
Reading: 232.5; °
